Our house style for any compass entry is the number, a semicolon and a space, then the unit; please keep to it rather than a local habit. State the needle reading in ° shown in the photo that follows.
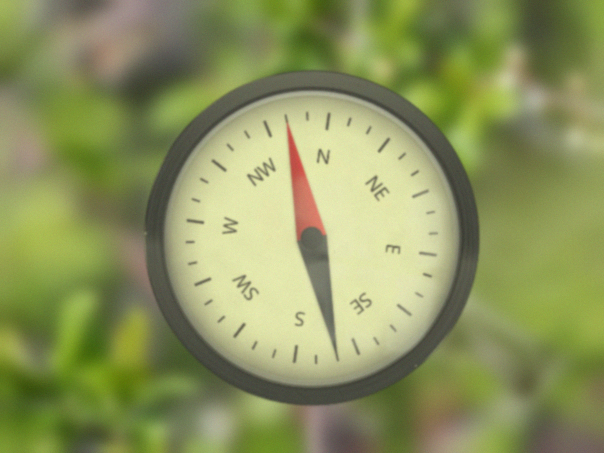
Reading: 340; °
